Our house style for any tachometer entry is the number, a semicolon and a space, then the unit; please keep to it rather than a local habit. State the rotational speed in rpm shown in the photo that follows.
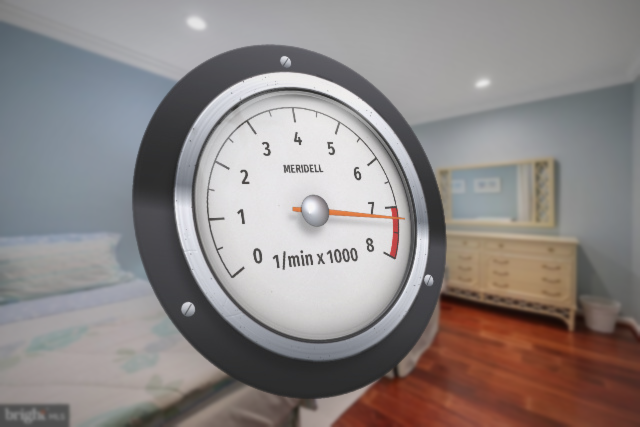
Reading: 7250; rpm
